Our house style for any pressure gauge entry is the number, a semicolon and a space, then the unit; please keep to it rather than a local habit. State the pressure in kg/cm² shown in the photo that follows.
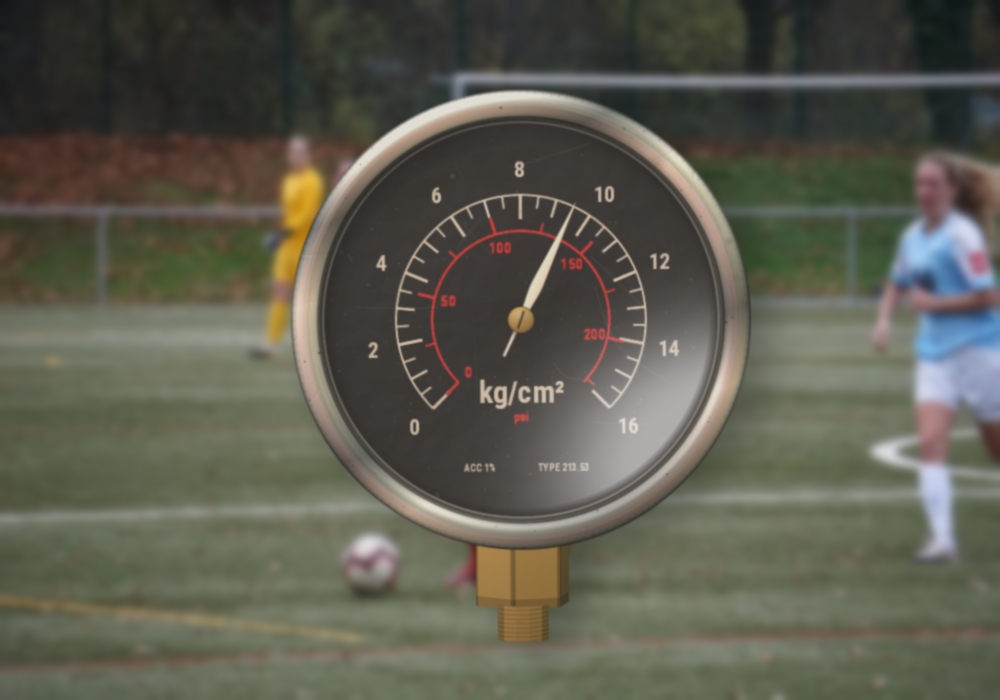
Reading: 9.5; kg/cm²
